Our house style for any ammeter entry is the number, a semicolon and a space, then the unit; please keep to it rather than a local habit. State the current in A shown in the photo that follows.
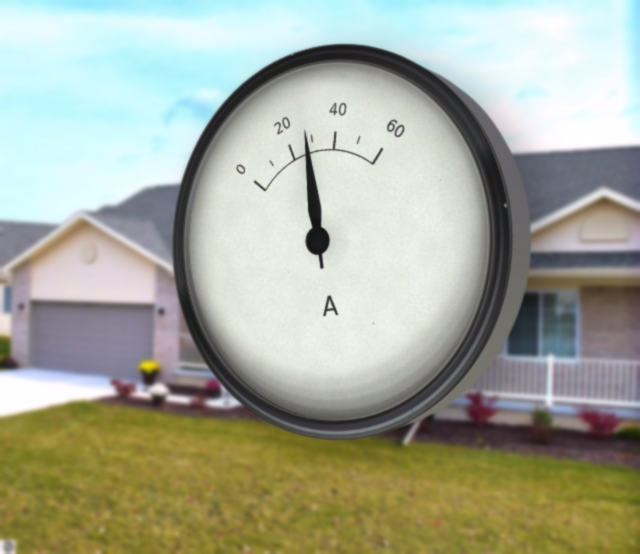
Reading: 30; A
